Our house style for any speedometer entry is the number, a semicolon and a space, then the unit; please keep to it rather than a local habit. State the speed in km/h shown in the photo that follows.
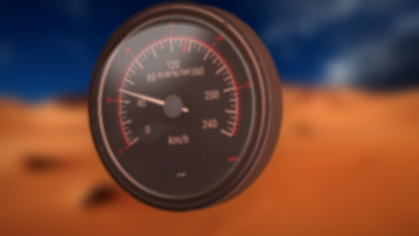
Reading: 50; km/h
